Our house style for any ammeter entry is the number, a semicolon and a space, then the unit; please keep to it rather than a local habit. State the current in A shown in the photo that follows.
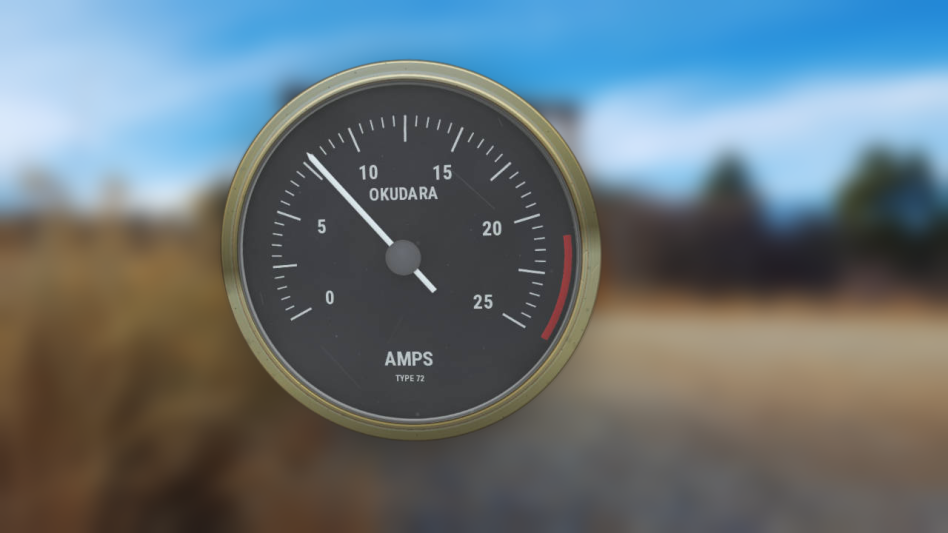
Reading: 8; A
